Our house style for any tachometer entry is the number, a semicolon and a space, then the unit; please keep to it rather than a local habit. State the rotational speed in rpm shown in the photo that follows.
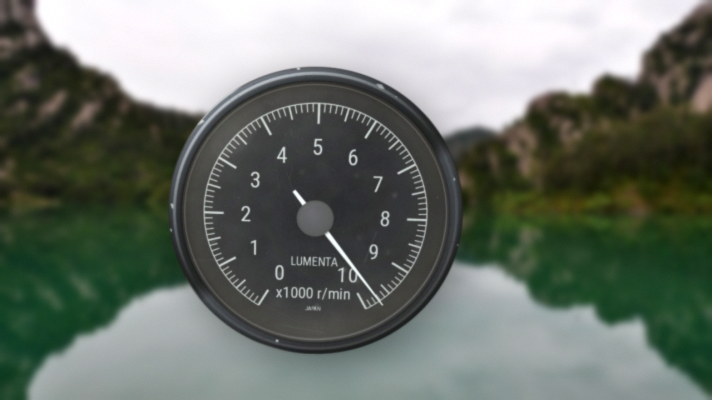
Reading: 9700; rpm
